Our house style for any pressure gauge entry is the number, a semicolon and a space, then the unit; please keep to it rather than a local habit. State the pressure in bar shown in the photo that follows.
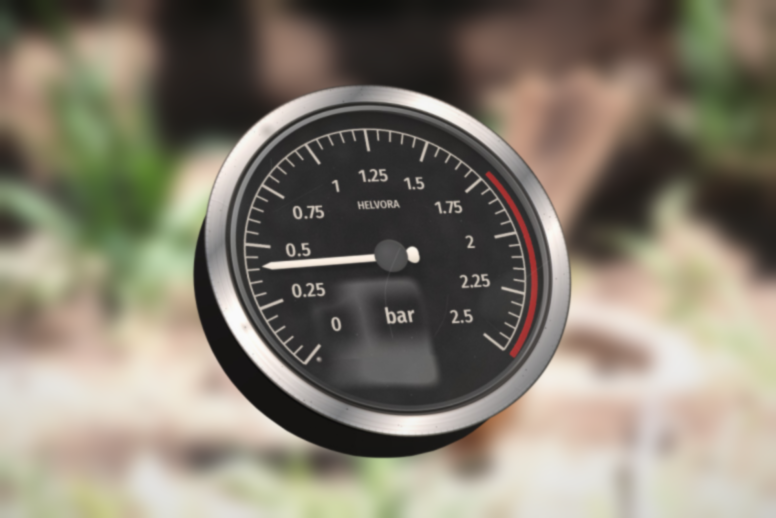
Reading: 0.4; bar
